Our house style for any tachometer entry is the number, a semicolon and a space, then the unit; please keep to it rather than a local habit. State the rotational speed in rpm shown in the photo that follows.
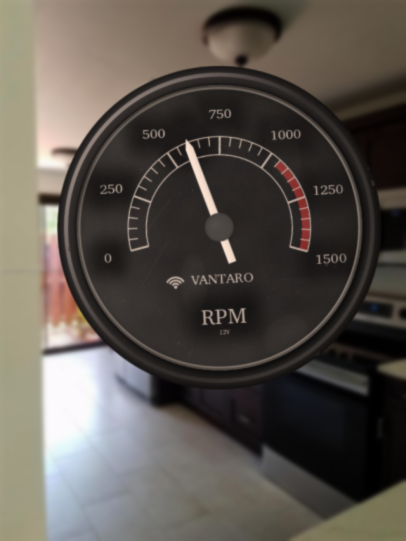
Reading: 600; rpm
